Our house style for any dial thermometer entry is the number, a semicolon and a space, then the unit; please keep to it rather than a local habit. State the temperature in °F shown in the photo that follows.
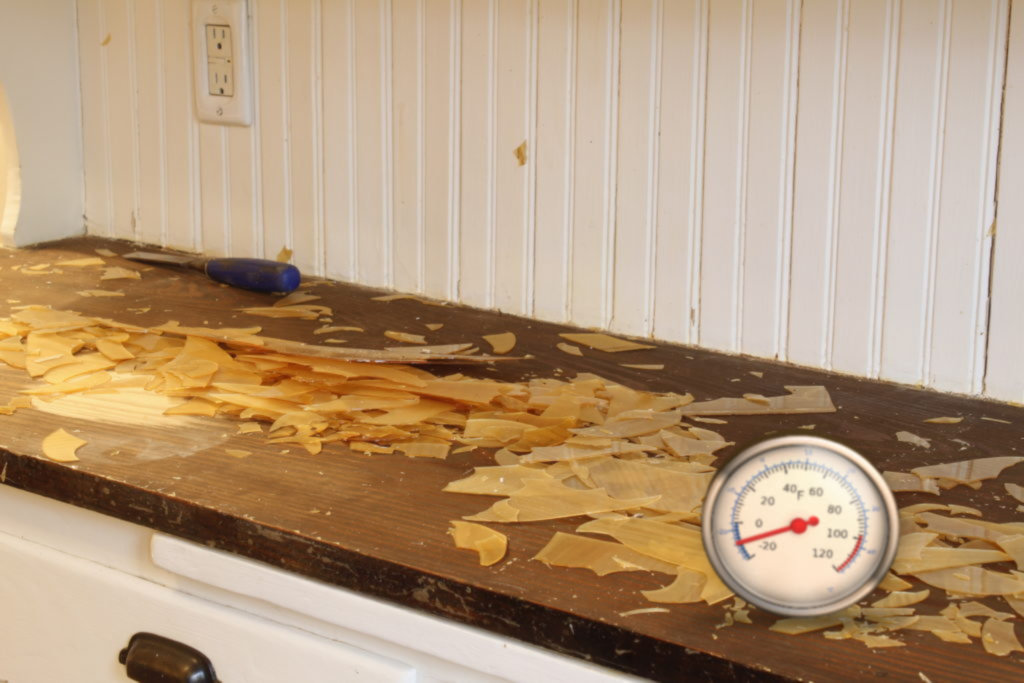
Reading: -10; °F
